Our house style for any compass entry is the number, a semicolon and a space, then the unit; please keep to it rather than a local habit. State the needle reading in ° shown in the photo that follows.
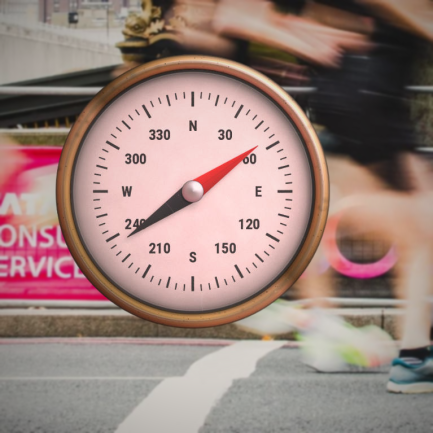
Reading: 55; °
